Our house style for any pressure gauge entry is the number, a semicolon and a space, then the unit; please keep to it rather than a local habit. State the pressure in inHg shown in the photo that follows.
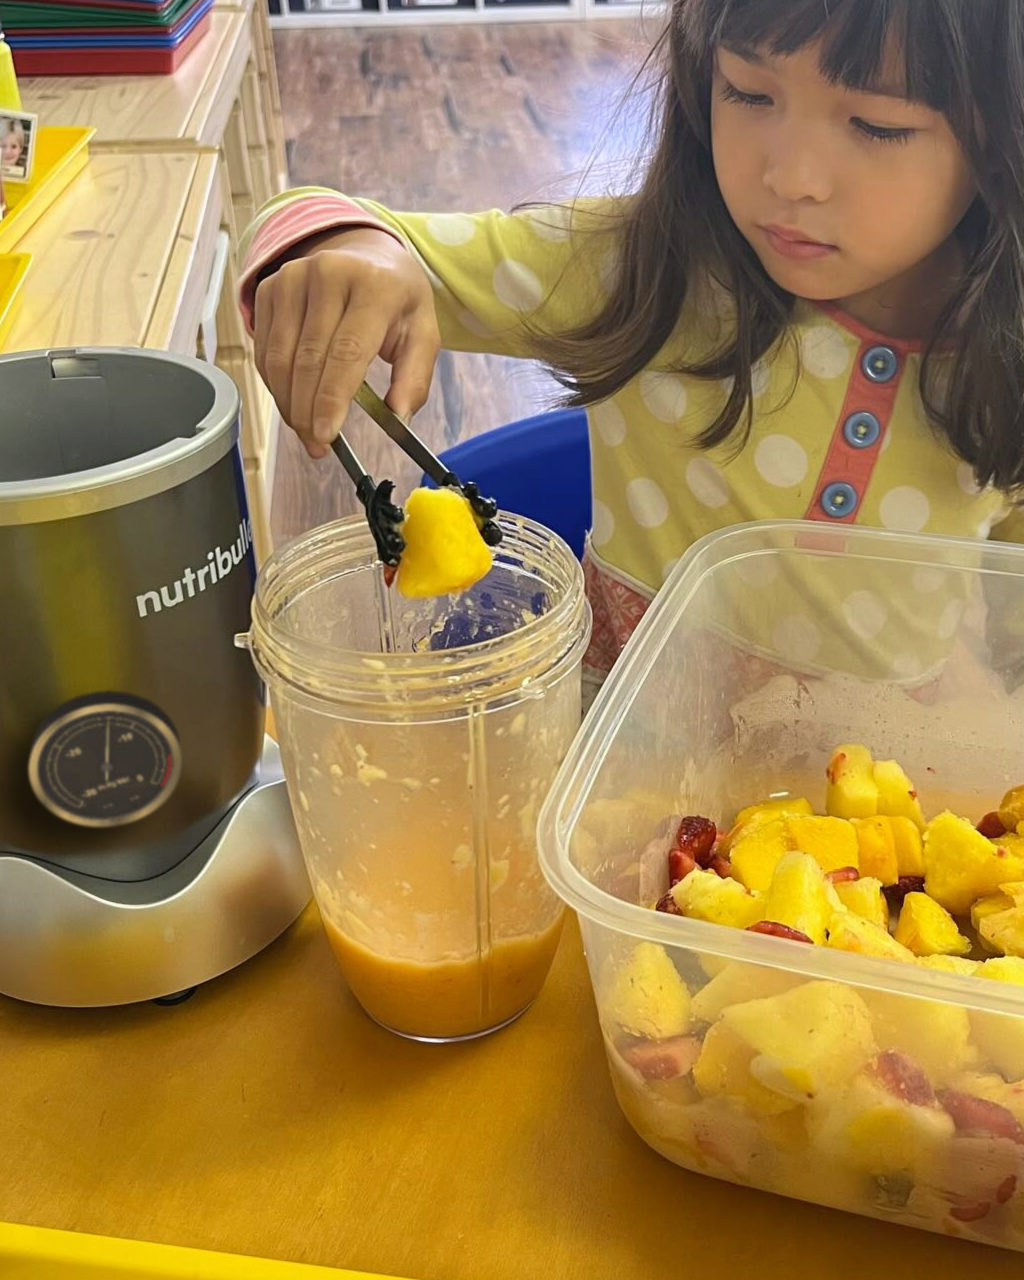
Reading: -13; inHg
